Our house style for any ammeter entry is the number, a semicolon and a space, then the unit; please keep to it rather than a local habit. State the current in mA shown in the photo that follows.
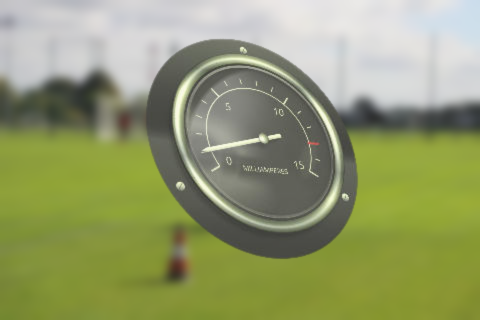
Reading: 1; mA
